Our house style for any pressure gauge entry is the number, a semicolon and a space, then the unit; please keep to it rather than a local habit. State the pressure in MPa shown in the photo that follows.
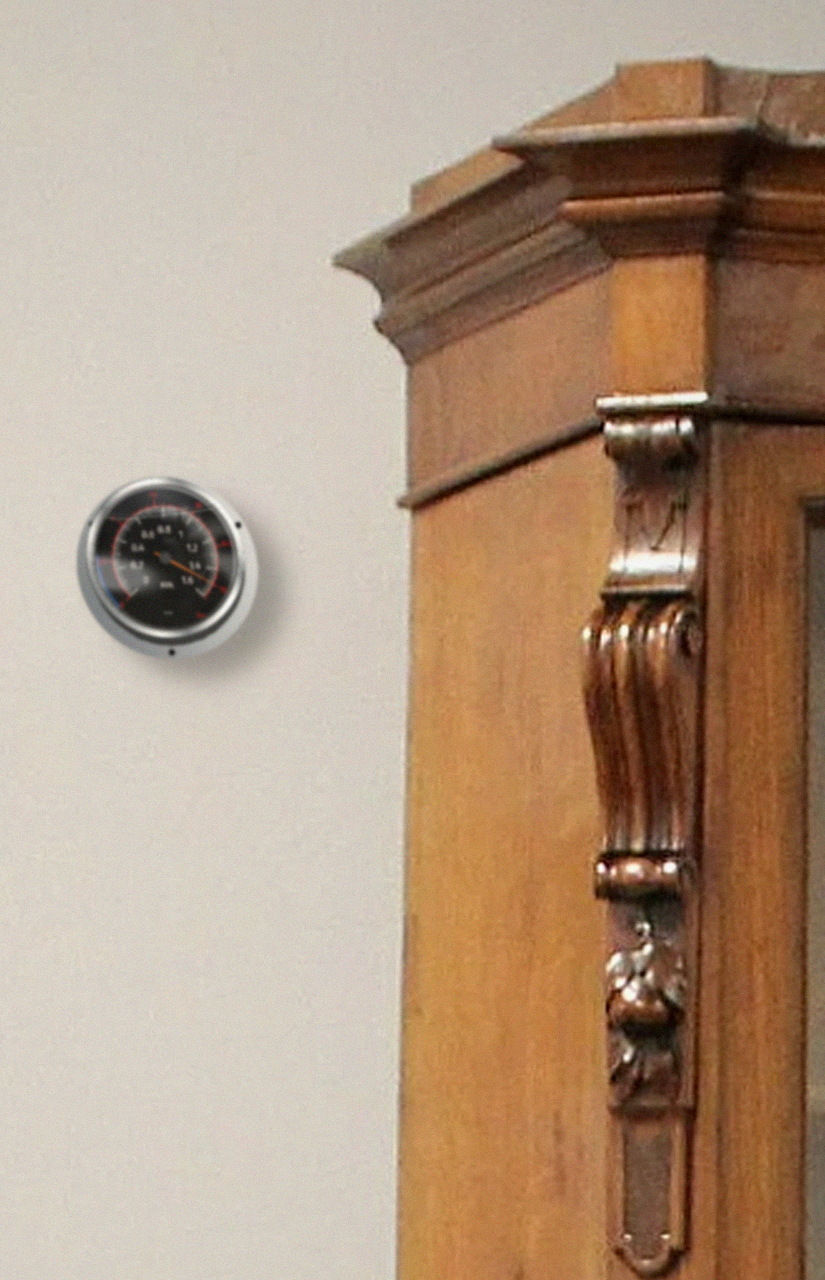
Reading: 1.5; MPa
